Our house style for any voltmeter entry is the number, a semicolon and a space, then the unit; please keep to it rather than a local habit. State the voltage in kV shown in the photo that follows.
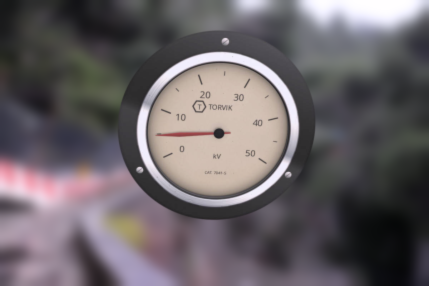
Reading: 5; kV
